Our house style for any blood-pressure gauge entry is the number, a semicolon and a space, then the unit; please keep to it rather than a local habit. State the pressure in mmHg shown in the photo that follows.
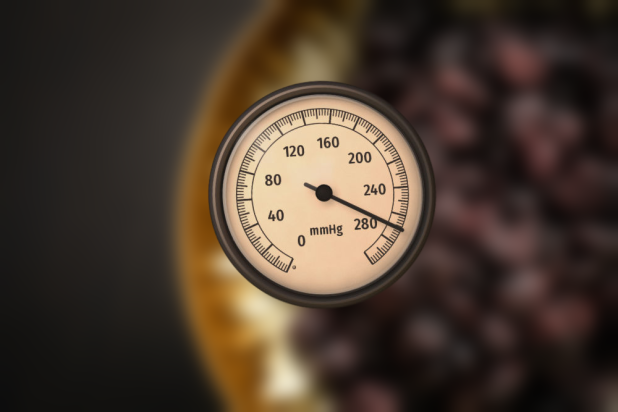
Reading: 270; mmHg
